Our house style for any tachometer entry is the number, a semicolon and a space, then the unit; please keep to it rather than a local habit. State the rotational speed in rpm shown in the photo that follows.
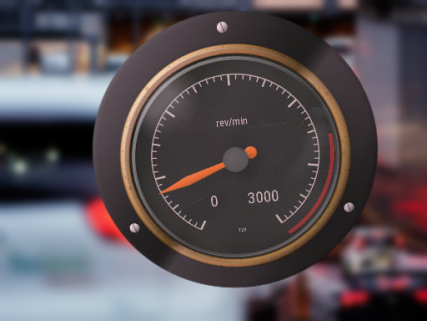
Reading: 400; rpm
